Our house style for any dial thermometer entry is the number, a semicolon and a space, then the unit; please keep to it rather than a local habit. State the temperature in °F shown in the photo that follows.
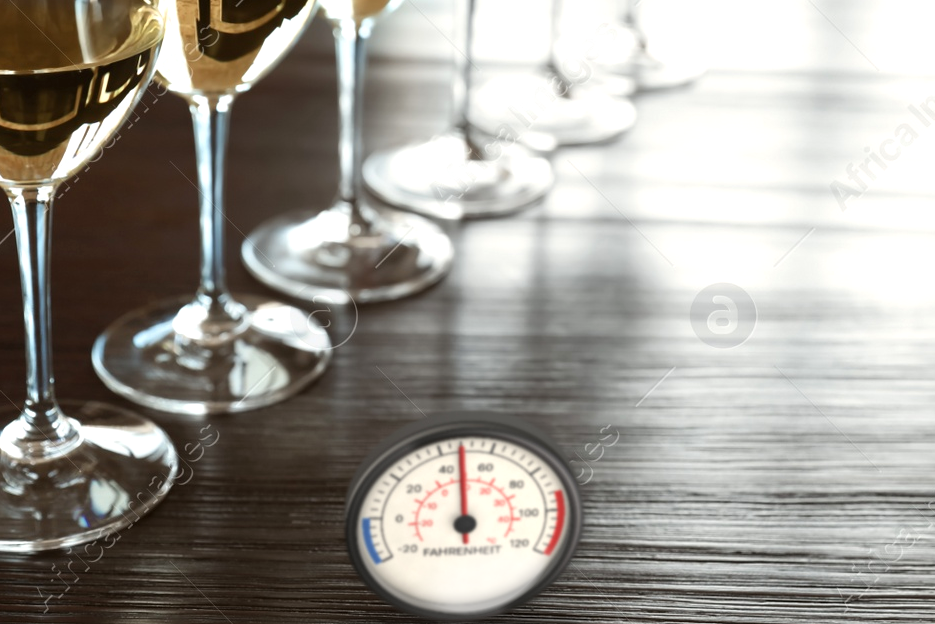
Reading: 48; °F
